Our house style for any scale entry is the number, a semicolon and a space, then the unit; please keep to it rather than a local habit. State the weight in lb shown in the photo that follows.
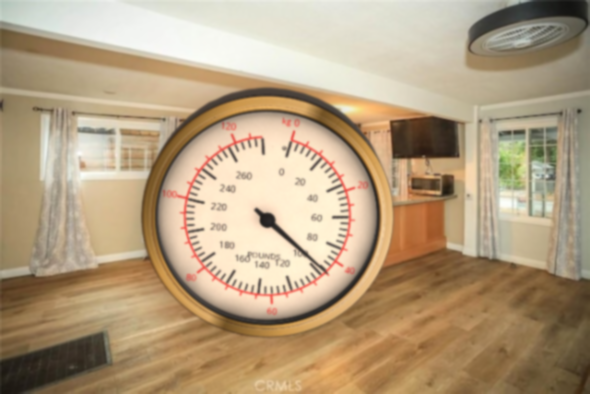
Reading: 96; lb
